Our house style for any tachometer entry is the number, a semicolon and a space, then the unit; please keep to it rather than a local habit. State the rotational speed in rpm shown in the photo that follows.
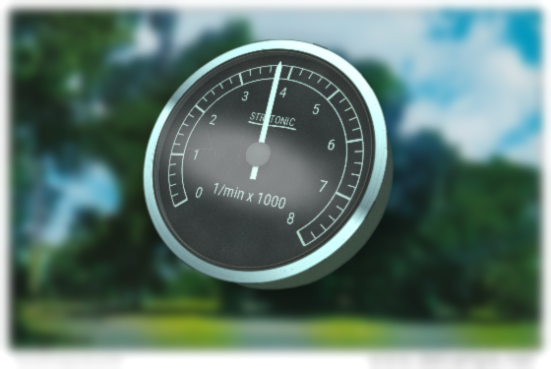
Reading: 3800; rpm
